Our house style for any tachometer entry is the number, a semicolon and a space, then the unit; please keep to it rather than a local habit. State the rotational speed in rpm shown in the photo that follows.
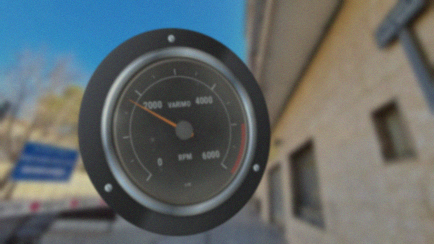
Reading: 1750; rpm
